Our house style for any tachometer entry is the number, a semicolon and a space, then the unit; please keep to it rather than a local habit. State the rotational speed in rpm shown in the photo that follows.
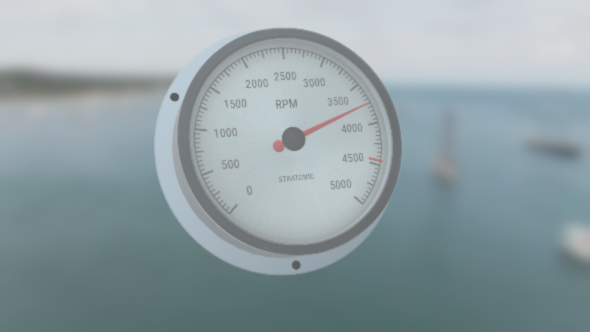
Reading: 3750; rpm
